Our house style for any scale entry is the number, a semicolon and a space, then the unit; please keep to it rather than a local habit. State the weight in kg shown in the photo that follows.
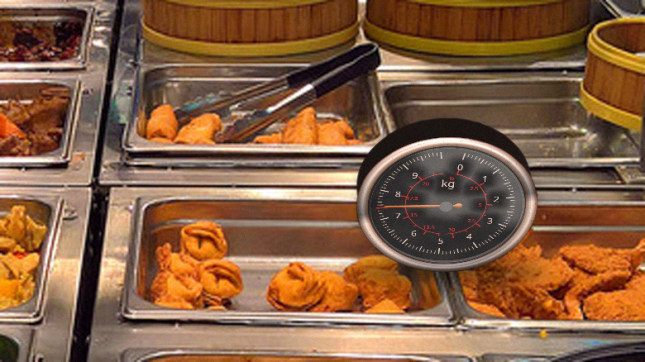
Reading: 7.5; kg
